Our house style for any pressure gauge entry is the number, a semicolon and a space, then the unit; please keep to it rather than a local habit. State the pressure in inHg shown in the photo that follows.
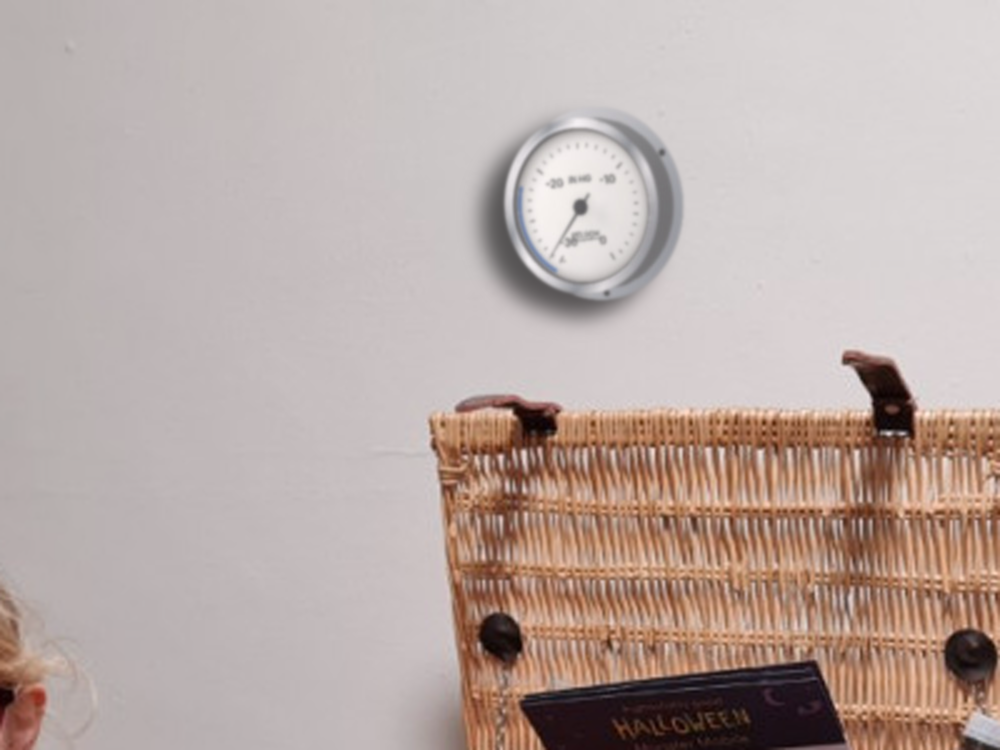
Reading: -29; inHg
